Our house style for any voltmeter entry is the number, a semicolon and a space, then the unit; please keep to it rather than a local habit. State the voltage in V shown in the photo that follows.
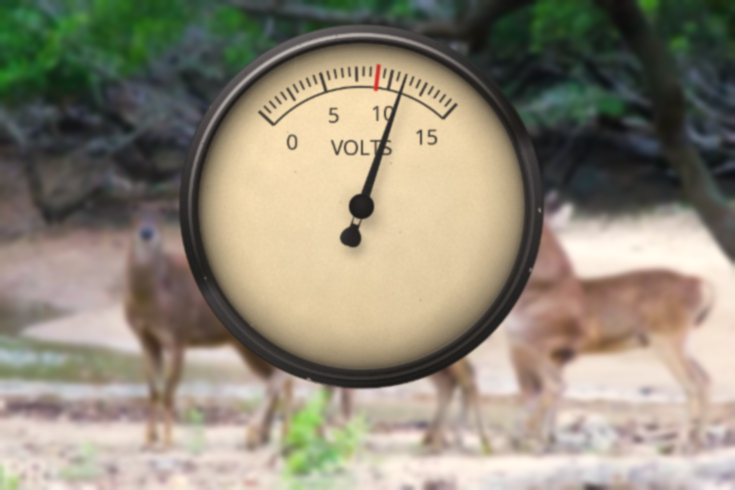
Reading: 11; V
